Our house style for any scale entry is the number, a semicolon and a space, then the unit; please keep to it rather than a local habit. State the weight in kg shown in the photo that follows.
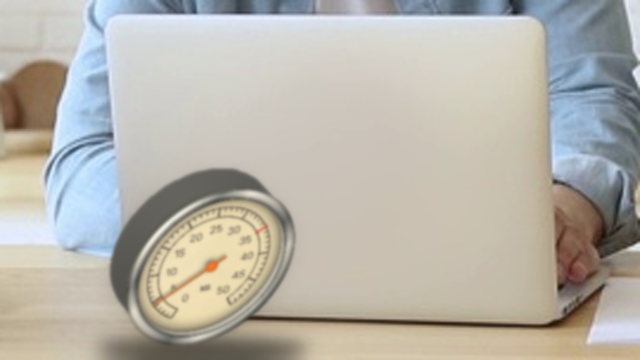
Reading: 5; kg
